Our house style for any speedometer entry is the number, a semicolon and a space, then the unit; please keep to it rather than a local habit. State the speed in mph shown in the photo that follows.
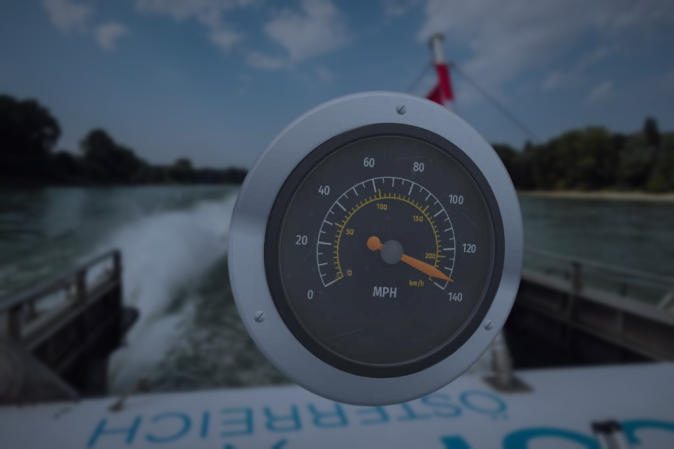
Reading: 135; mph
